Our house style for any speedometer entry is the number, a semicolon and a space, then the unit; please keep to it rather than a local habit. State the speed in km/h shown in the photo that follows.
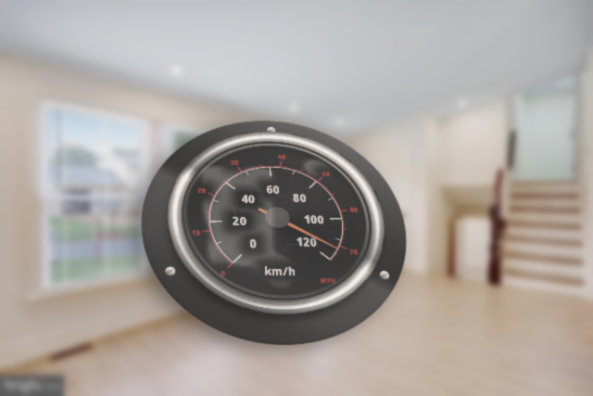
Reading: 115; km/h
